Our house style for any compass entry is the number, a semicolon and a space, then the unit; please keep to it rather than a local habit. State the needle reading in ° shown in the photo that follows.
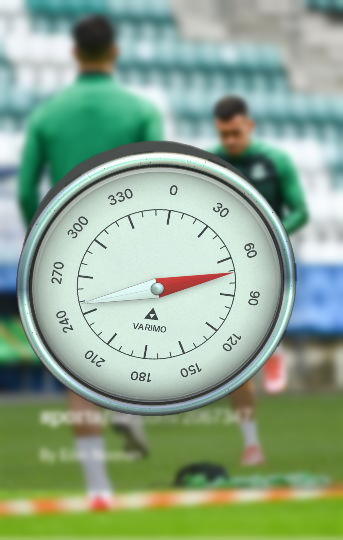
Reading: 70; °
